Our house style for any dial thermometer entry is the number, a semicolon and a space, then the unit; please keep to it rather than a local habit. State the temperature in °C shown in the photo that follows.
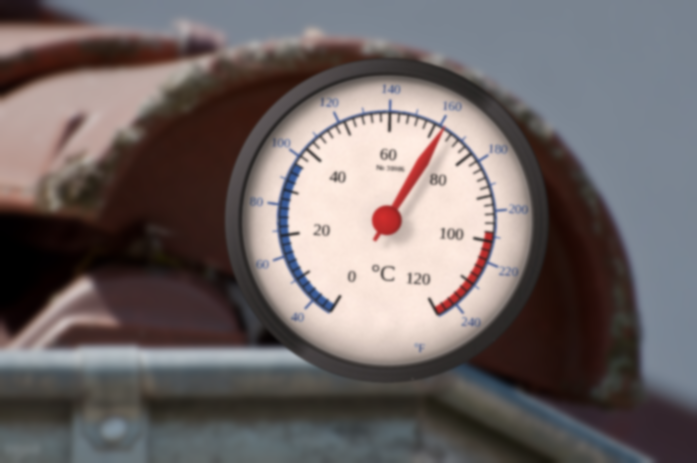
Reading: 72; °C
